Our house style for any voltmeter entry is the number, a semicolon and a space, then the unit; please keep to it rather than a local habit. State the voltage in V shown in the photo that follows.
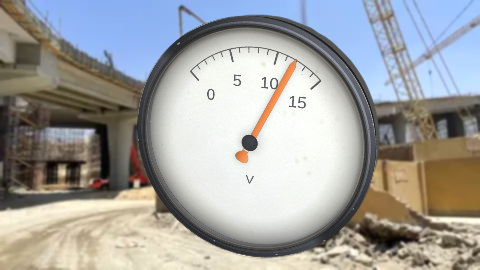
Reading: 12; V
